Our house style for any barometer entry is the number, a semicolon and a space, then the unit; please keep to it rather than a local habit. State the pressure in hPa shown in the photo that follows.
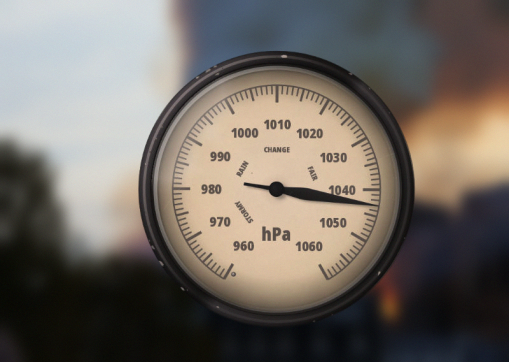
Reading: 1043; hPa
